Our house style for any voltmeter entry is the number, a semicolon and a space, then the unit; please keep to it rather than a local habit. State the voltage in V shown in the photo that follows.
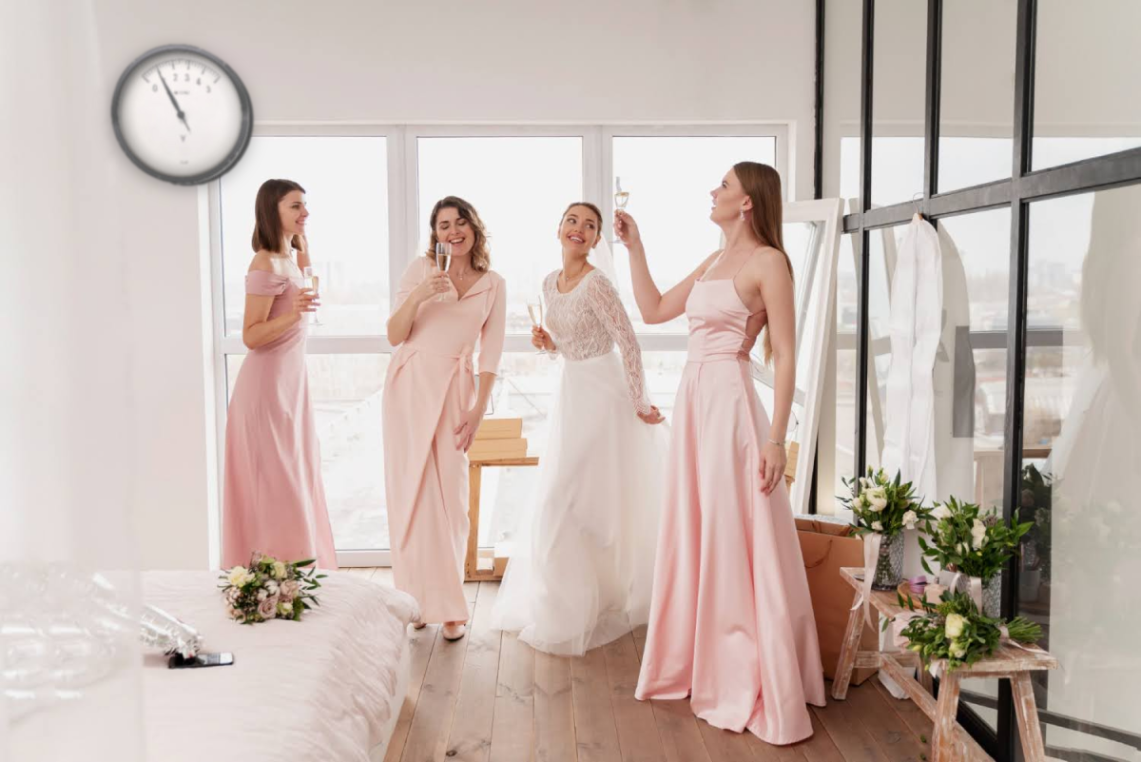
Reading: 1; V
